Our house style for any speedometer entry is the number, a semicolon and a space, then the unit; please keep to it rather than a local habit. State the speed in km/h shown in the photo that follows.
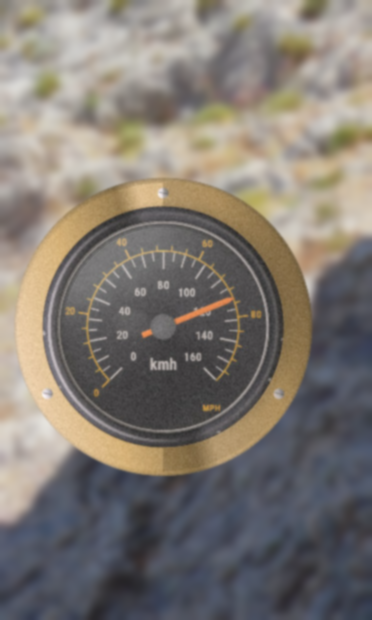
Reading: 120; km/h
